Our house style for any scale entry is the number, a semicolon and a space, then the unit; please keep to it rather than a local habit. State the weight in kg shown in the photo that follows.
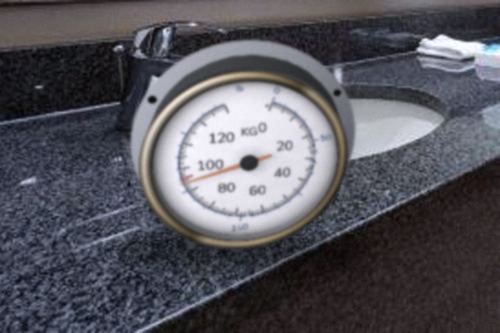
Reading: 95; kg
